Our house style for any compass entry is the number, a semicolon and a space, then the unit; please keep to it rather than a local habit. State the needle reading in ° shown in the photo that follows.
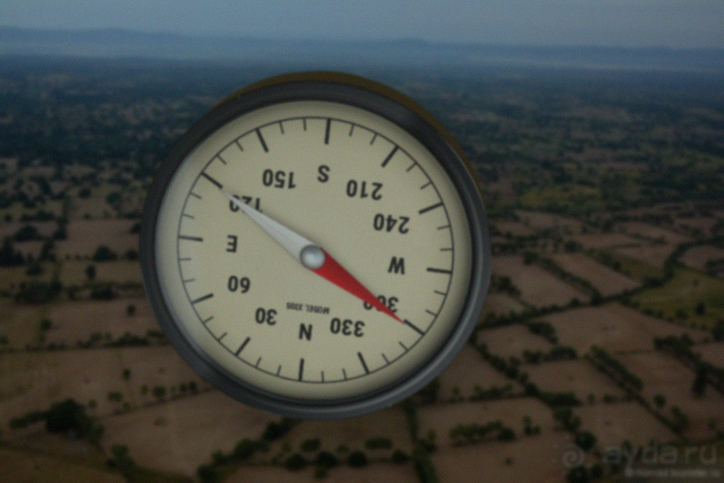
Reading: 300; °
